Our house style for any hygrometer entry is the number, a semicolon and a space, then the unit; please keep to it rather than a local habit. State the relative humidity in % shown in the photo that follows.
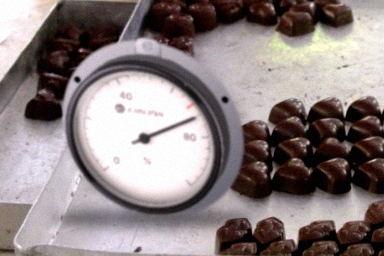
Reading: 72; %
